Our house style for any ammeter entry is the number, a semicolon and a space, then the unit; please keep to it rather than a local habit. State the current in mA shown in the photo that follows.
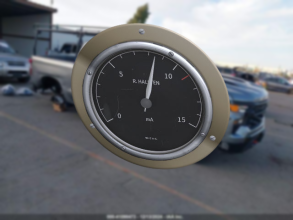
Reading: 8.5; mA
